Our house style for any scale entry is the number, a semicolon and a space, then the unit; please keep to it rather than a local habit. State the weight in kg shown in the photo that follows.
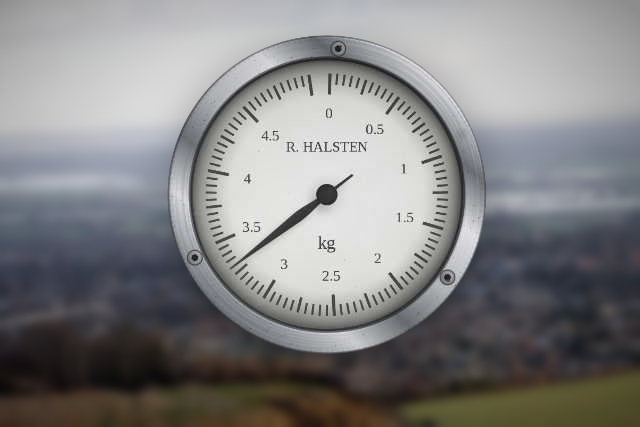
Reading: 3.3; kg
